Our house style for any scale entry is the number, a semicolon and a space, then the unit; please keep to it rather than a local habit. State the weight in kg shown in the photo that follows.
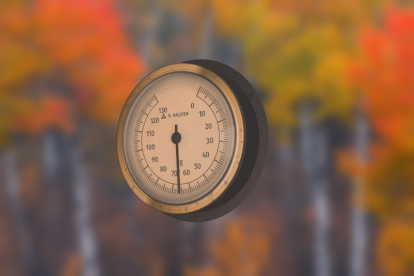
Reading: 65; kg
